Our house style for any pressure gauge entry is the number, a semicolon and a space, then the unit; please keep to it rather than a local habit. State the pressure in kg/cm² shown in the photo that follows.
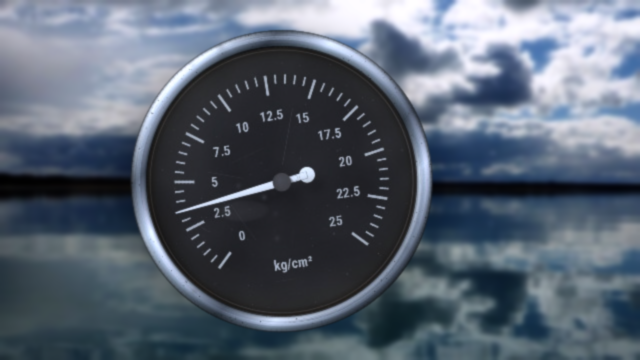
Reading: 3.5; kg/cm²
